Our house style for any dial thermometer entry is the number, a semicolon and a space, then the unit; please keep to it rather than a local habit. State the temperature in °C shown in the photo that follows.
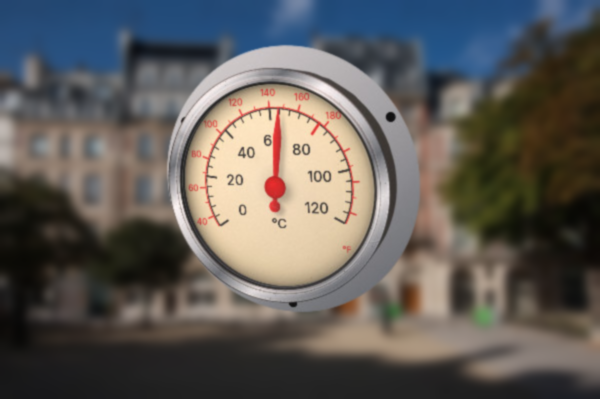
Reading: 64; °C
